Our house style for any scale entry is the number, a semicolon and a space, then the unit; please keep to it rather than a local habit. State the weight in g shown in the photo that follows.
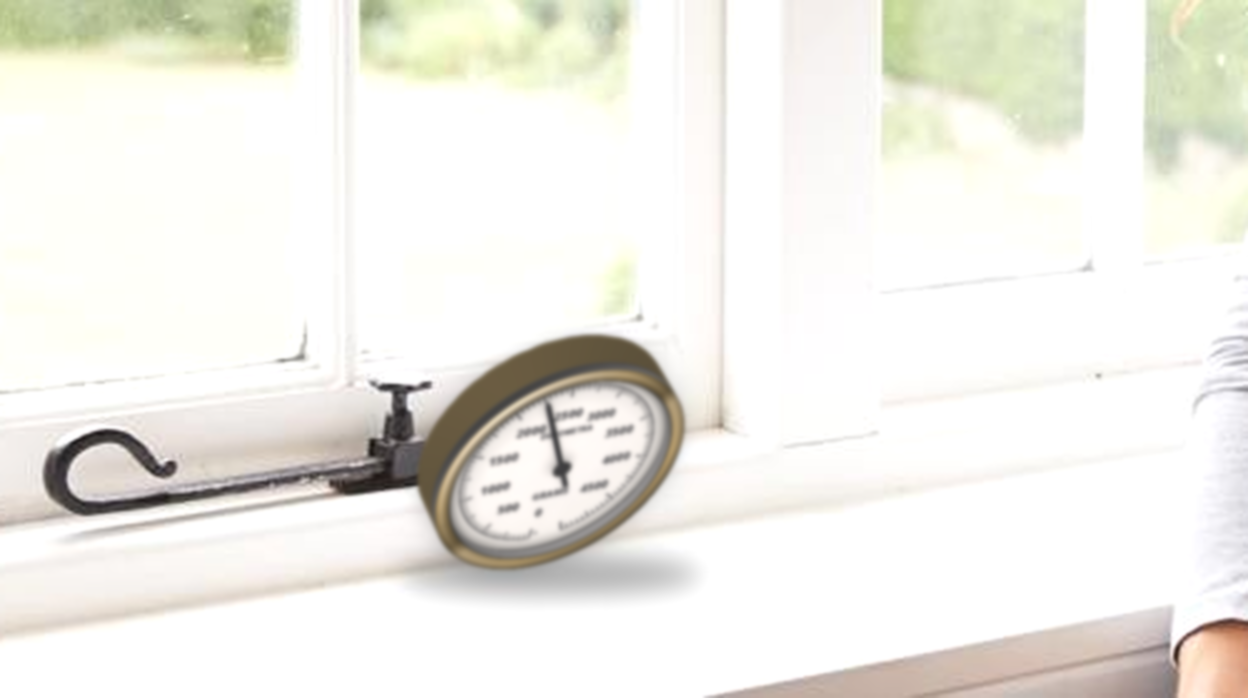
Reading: 2250; g
